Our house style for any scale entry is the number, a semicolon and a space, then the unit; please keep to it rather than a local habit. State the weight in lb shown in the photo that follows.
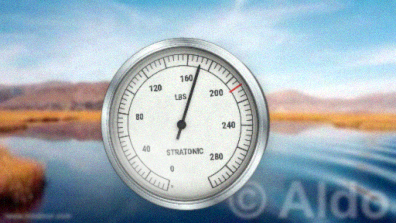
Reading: 172; lb
